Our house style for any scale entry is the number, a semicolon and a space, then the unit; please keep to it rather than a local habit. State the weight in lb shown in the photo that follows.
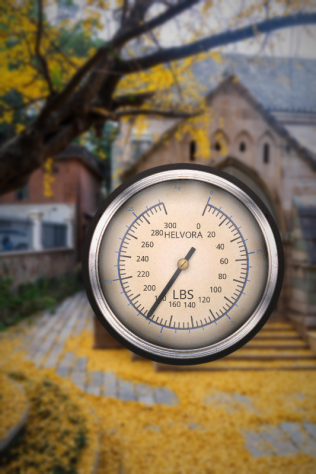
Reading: 180; lb
